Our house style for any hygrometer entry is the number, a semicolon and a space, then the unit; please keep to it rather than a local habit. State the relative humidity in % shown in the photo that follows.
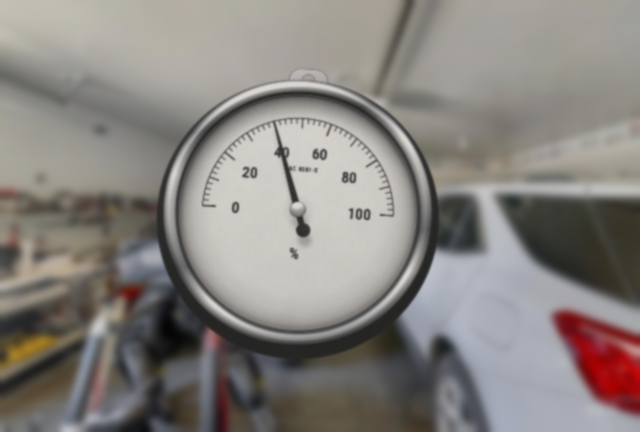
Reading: 40; %
